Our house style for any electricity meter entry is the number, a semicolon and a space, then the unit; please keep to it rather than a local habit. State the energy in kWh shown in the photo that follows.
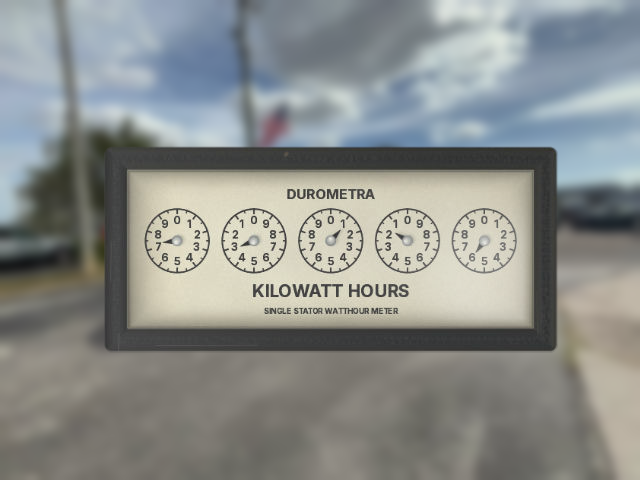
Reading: 73116; kWh
